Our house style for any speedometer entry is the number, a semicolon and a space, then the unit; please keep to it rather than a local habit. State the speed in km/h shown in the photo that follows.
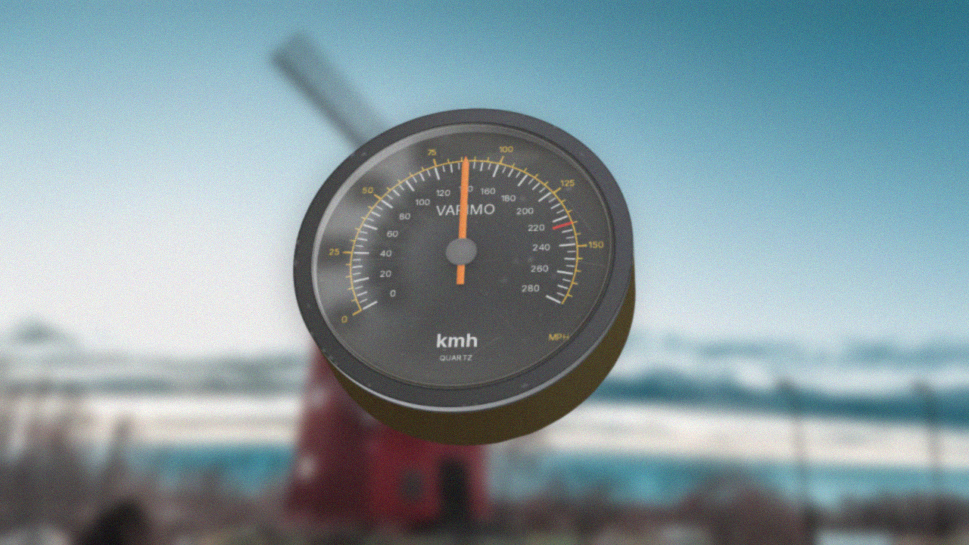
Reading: 140; km/h
